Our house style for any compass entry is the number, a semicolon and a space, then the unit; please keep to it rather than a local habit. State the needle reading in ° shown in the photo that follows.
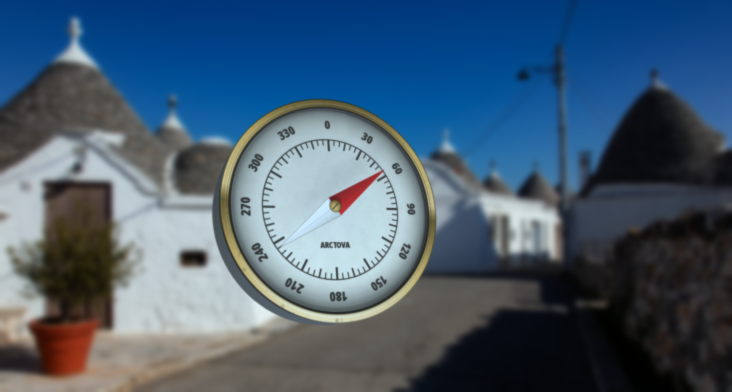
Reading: 55; °
